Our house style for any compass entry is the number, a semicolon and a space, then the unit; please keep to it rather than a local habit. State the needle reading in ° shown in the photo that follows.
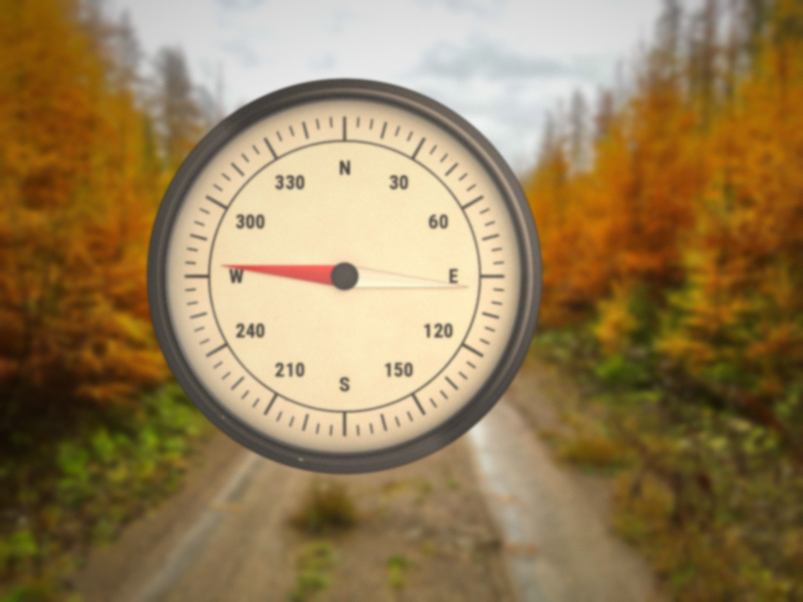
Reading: 275; °
